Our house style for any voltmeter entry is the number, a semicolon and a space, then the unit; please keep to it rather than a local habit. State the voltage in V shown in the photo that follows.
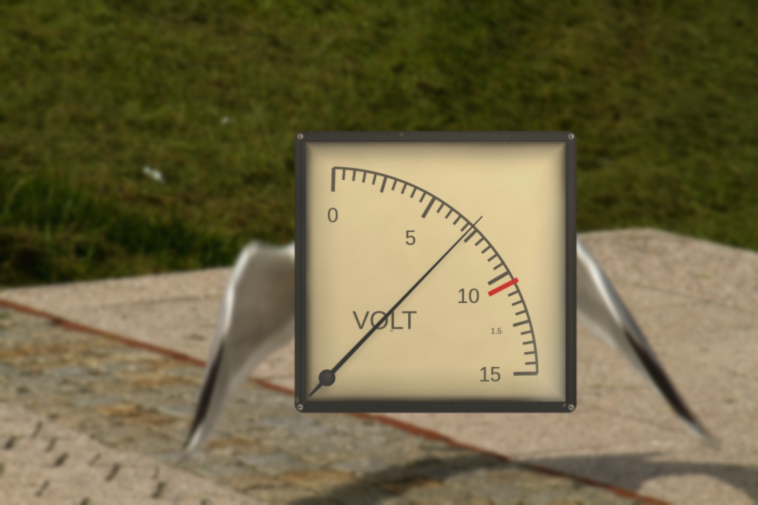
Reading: 7.25; V
